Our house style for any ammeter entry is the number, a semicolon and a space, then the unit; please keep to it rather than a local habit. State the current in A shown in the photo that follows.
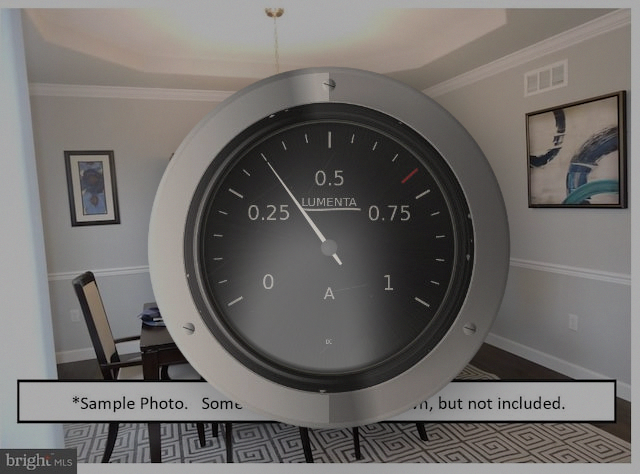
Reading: 0.35; A
